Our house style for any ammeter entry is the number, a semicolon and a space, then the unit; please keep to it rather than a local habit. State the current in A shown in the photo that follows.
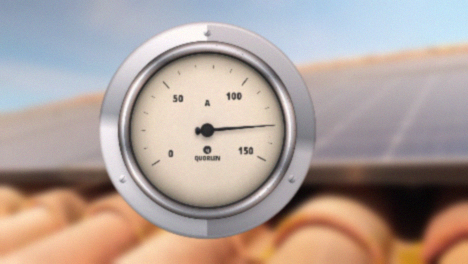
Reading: 130; A
